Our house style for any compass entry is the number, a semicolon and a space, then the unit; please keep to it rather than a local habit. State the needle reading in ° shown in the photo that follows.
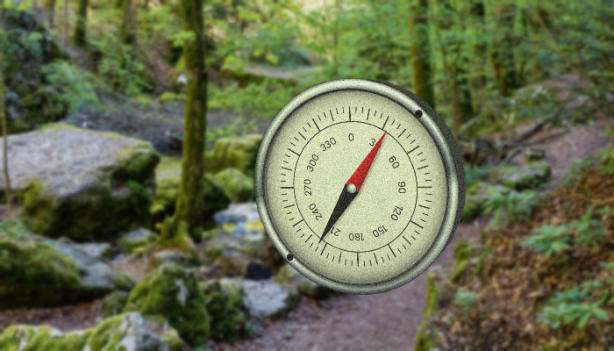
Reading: 35; °
